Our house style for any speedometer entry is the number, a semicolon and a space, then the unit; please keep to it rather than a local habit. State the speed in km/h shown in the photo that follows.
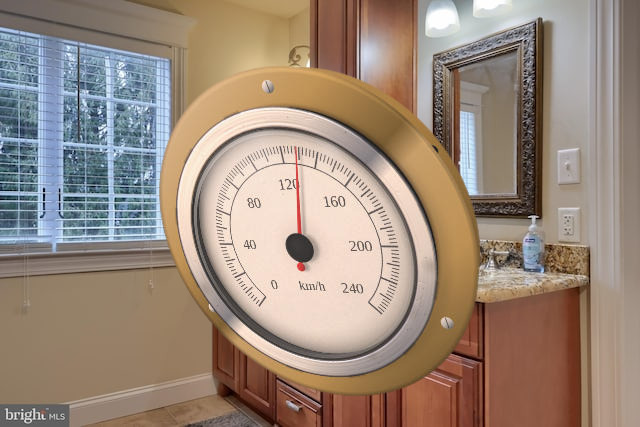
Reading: 130; km/h
